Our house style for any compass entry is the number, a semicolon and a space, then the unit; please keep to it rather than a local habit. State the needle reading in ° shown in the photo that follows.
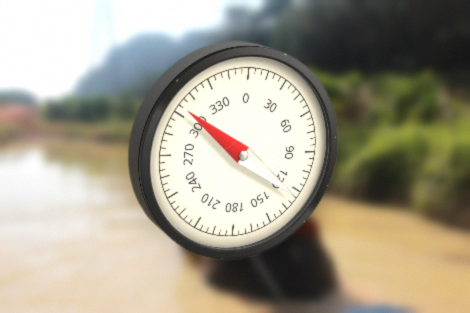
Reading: 305; °
